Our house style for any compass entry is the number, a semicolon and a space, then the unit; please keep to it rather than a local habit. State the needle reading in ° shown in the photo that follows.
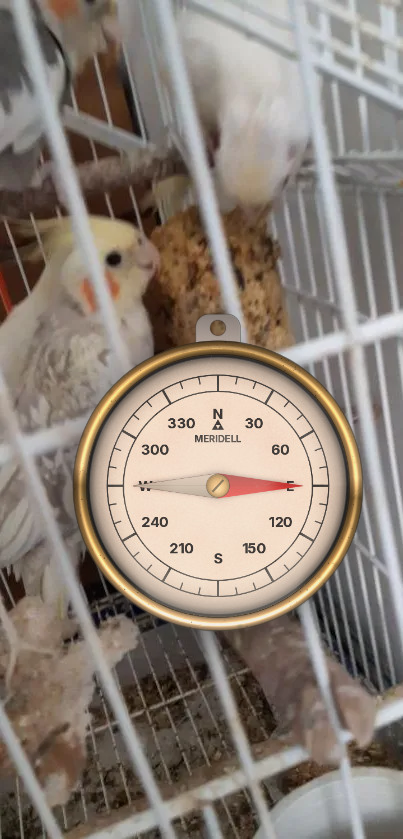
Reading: 90; °
